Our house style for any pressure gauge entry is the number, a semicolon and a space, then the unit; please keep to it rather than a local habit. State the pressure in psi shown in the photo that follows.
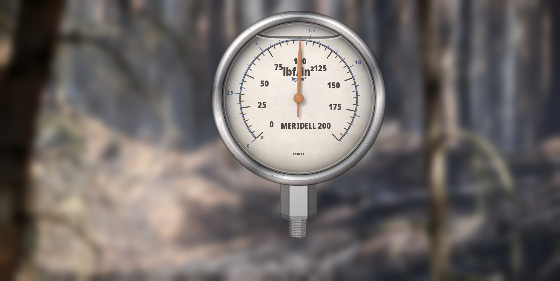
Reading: 100; psi
